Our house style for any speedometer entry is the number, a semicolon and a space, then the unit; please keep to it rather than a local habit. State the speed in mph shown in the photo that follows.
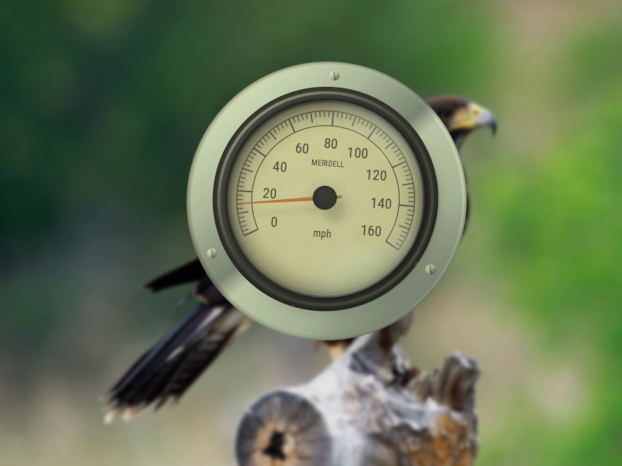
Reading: 14; mph
